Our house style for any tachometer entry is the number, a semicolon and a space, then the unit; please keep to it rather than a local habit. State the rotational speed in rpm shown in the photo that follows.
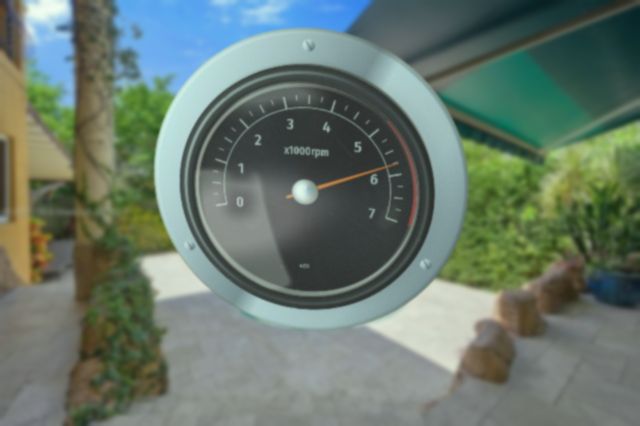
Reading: 5750; rpm
